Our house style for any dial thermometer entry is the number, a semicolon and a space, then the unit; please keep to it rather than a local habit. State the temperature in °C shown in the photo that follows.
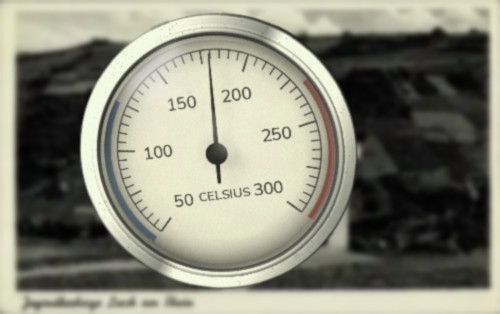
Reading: 180; °C
